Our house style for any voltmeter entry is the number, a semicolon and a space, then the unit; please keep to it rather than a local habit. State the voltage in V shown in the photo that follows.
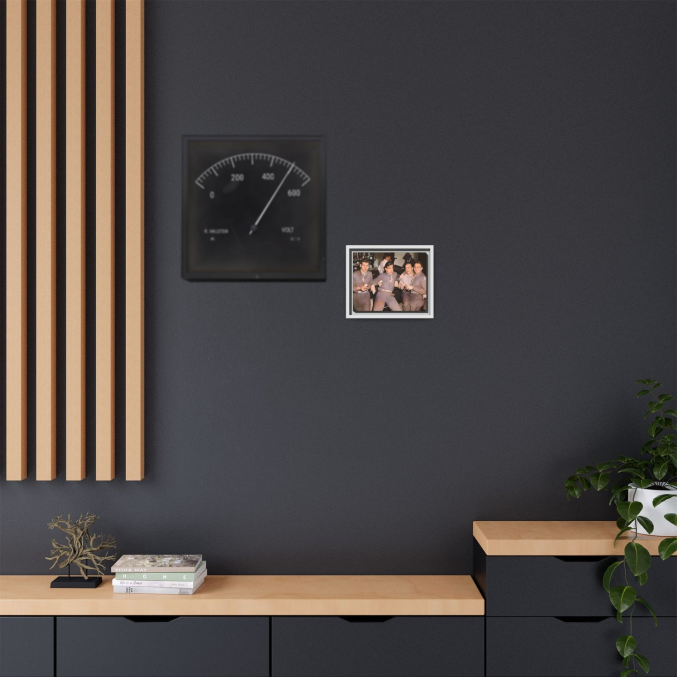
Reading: 500; V
